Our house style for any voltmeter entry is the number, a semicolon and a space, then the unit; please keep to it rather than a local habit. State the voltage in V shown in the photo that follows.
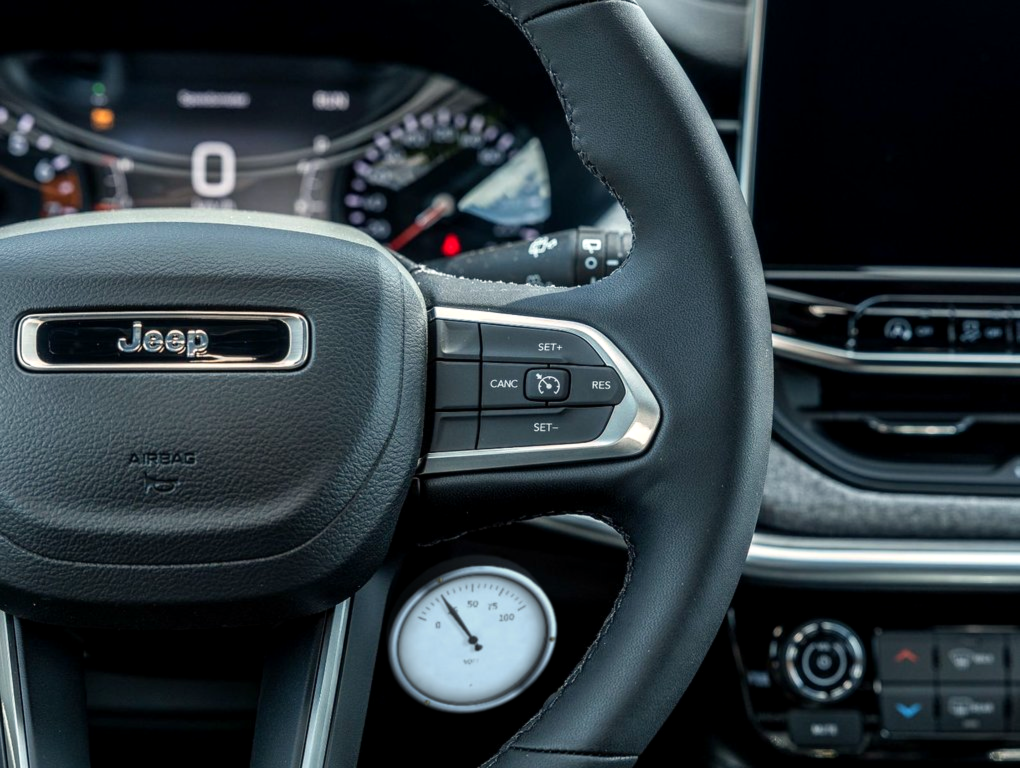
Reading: 25; V
